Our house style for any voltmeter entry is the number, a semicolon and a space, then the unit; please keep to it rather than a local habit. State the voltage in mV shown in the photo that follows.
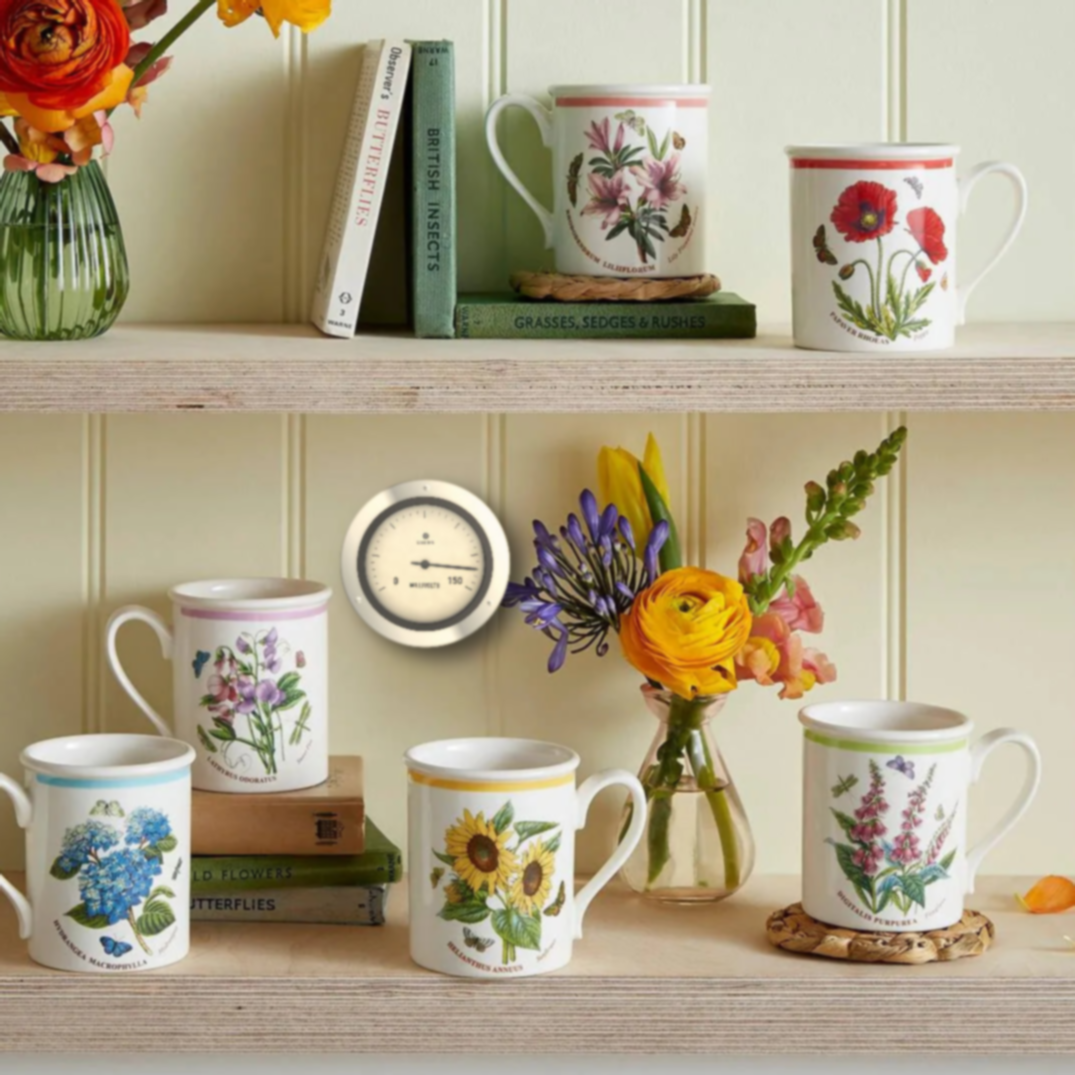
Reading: 135; mV
